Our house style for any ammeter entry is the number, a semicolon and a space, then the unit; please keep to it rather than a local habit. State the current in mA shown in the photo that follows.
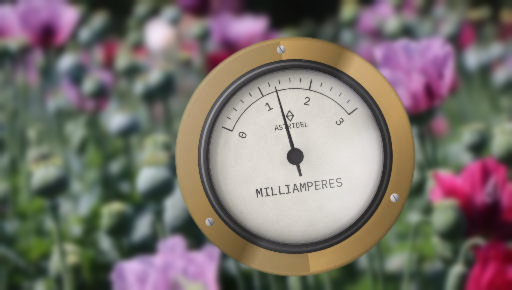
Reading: 1.3; mA
